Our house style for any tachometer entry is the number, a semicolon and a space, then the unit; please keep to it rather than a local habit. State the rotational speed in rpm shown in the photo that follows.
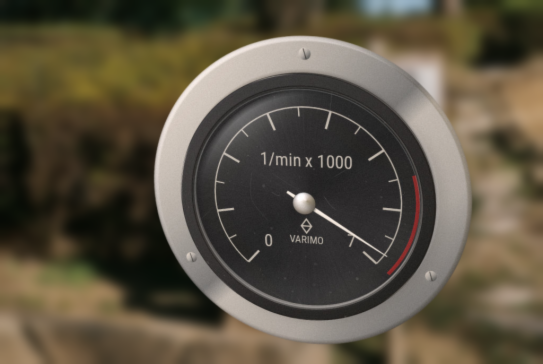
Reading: 6750; rpm
